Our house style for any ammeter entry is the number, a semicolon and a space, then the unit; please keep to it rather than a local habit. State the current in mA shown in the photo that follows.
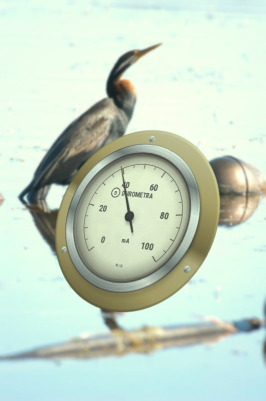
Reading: 40; mA
